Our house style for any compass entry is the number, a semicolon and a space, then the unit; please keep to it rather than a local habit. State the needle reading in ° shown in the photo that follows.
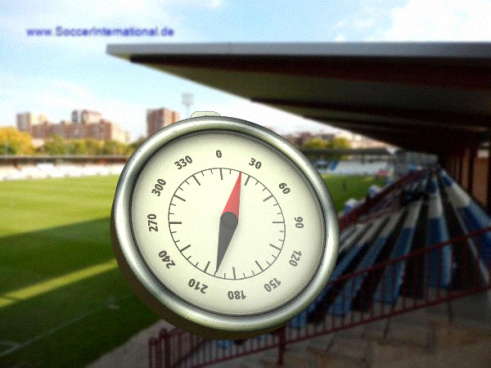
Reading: 20; °
